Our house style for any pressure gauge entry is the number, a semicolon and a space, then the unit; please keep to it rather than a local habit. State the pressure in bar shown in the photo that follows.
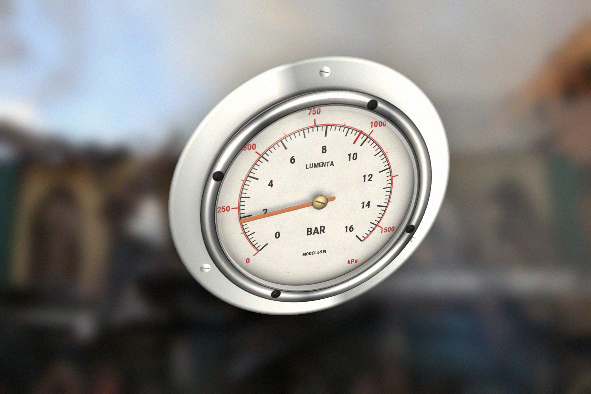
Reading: 2; bar
